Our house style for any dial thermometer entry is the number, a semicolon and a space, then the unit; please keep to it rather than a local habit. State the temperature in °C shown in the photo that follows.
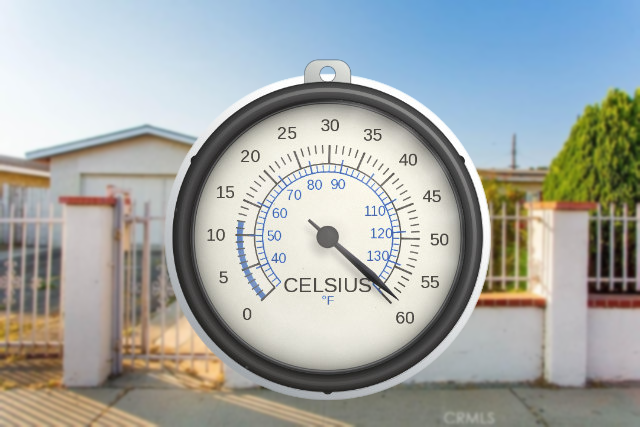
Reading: 59; °C
